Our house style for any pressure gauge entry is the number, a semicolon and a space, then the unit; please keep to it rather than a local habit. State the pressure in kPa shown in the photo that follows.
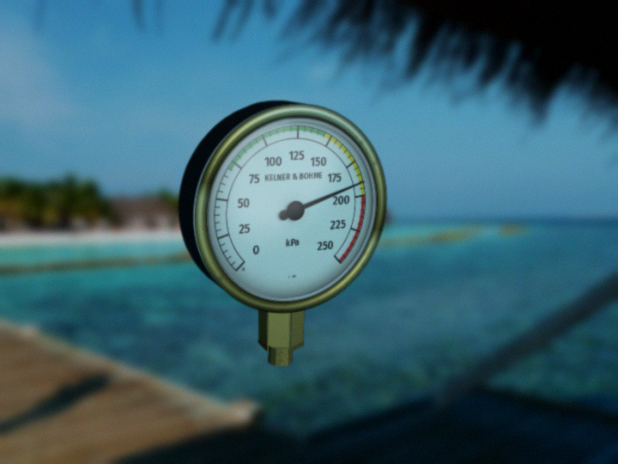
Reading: 190; kPa
